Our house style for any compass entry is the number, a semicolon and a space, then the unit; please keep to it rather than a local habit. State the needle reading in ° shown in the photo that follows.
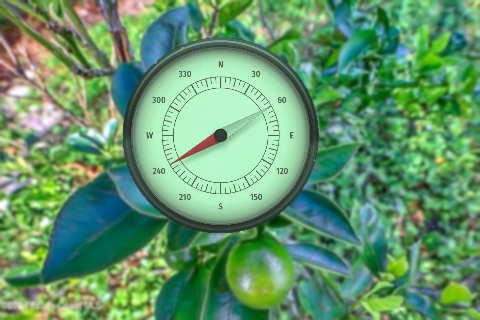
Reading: 240; °
